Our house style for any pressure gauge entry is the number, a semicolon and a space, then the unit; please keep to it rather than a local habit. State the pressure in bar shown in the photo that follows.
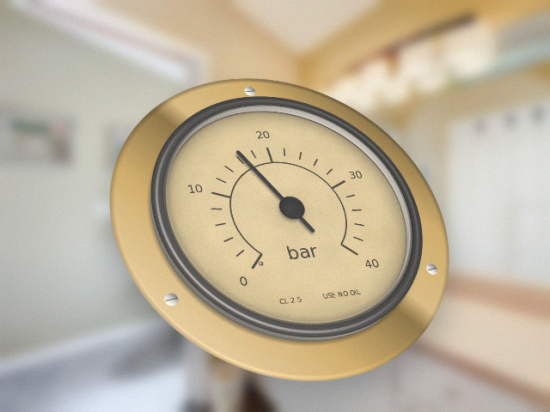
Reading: 16; bar
